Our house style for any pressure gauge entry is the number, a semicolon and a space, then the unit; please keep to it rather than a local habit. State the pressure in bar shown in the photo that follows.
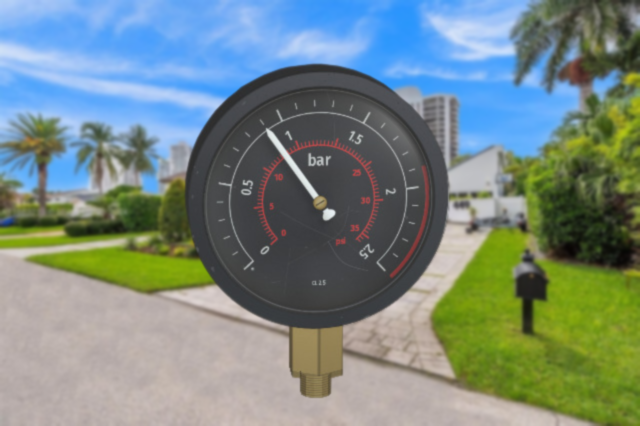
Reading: 0.9; bar
